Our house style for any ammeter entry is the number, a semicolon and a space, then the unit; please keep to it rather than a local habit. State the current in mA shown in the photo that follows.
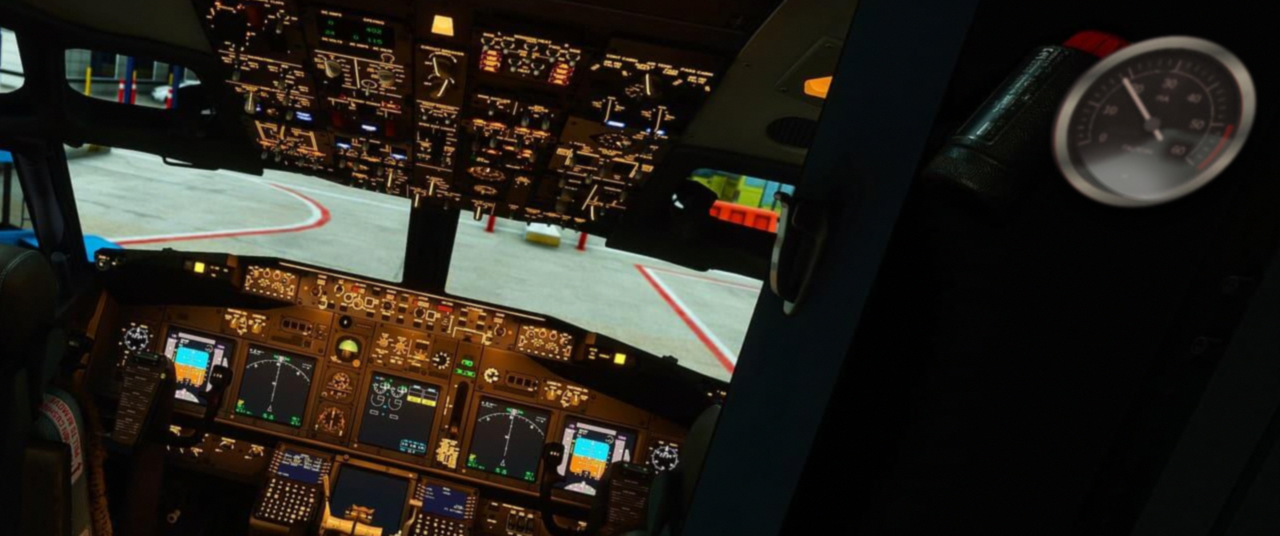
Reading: 18; mA
